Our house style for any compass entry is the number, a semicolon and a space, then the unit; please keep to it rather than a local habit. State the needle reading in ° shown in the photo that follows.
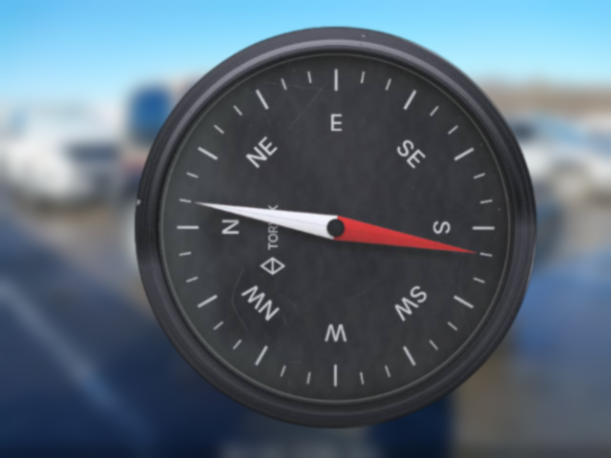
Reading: 190; °
